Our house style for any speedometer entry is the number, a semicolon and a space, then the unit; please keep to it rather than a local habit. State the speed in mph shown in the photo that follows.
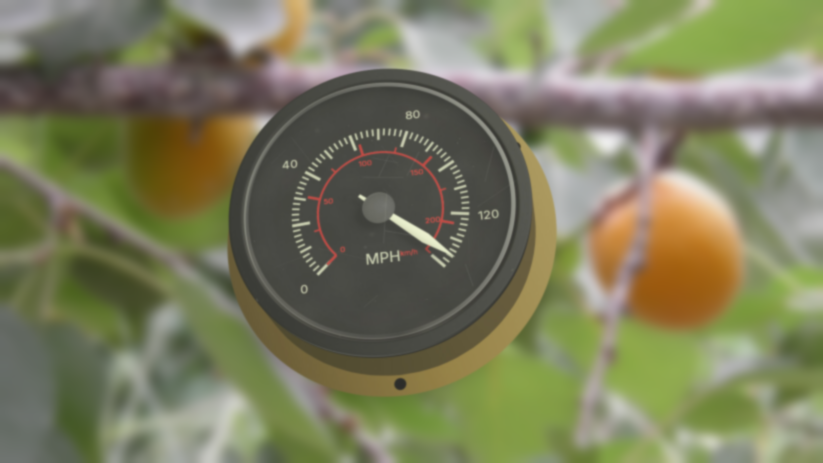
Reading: 136; mph
